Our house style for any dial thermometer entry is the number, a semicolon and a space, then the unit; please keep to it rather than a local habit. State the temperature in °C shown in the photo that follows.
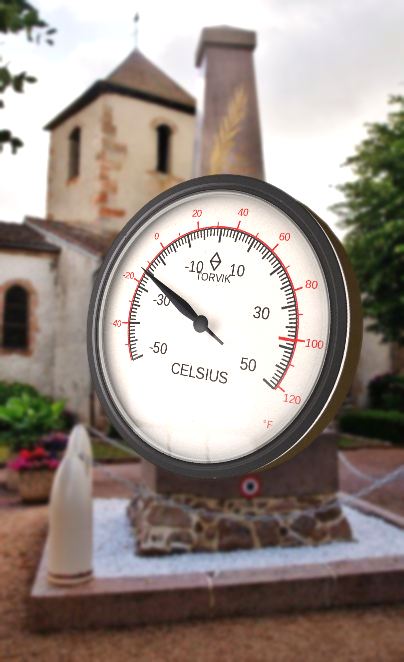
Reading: -25; °C
